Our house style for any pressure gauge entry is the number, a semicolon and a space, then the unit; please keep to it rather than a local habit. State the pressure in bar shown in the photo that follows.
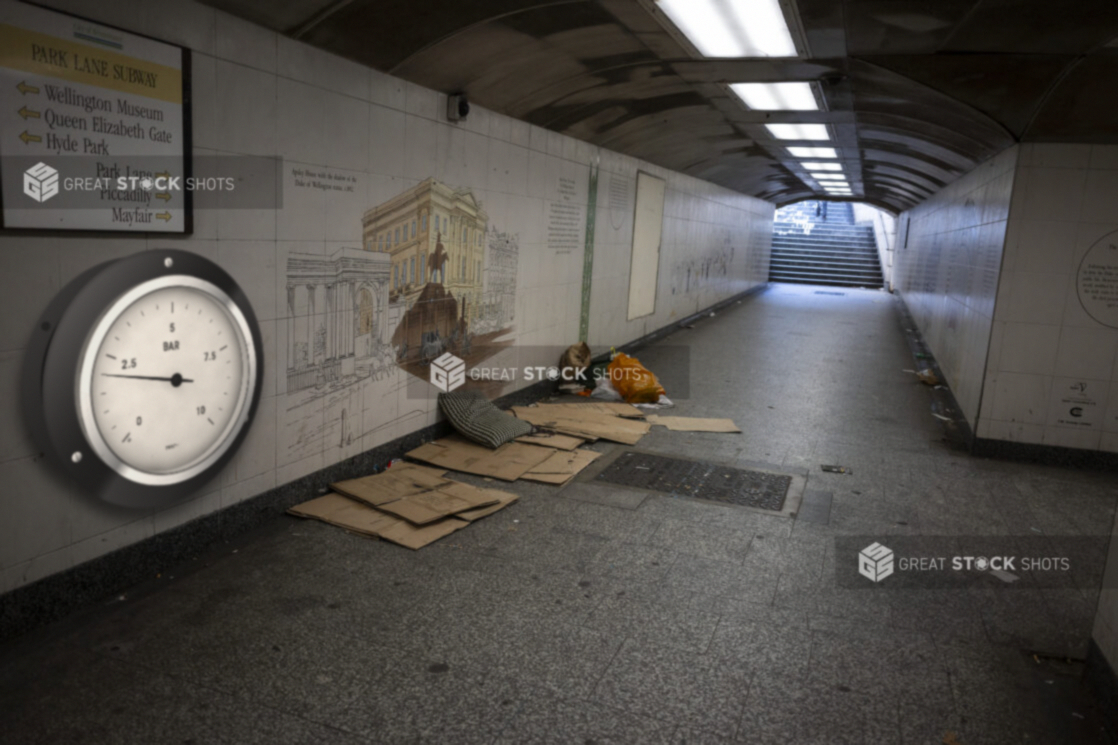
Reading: 2; bar
